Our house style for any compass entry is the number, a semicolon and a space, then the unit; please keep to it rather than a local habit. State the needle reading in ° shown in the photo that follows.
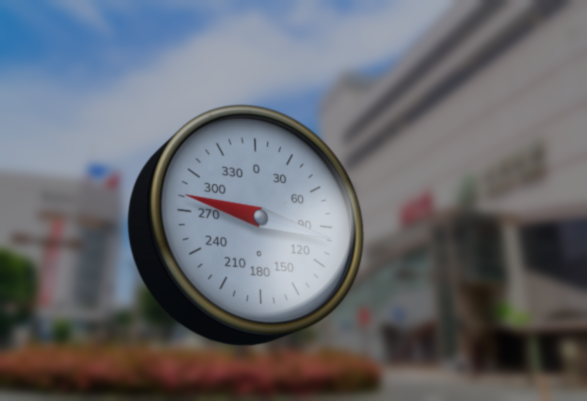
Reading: 280; °
